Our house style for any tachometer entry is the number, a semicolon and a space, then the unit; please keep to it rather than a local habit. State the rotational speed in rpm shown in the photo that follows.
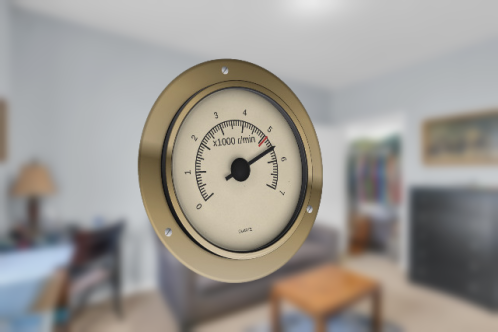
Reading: 5500; rpm
